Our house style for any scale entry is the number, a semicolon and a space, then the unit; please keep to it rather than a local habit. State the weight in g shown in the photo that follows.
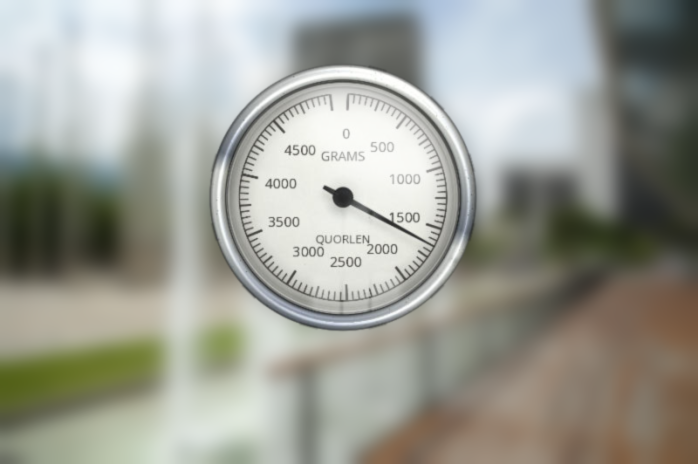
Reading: 1650; g
